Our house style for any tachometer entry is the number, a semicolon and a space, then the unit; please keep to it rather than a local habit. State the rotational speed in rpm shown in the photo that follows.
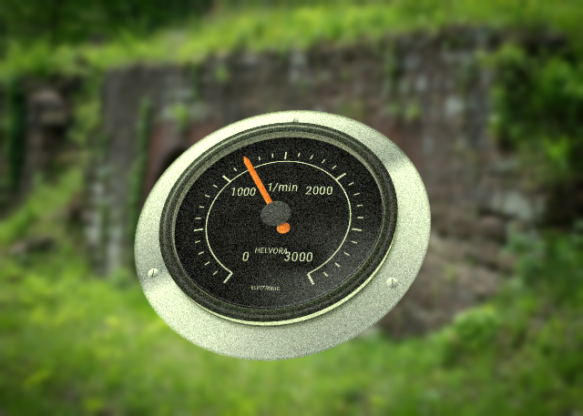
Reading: 1200; rpm
